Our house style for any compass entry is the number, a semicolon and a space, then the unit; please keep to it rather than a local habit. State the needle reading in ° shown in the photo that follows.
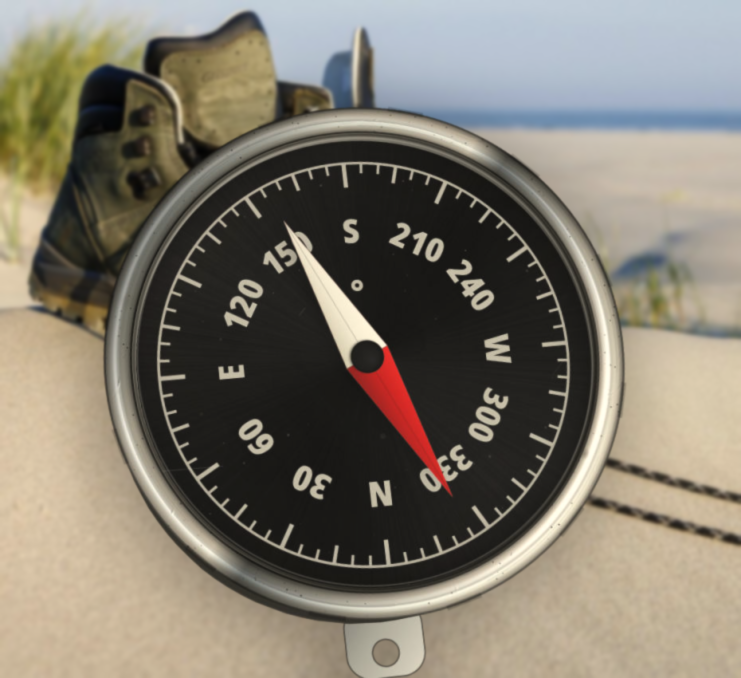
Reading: 335; °
